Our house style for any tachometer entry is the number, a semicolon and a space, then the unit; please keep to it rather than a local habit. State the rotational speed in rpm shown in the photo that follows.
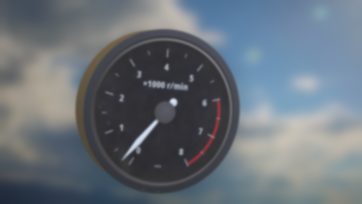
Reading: 250; rpm
